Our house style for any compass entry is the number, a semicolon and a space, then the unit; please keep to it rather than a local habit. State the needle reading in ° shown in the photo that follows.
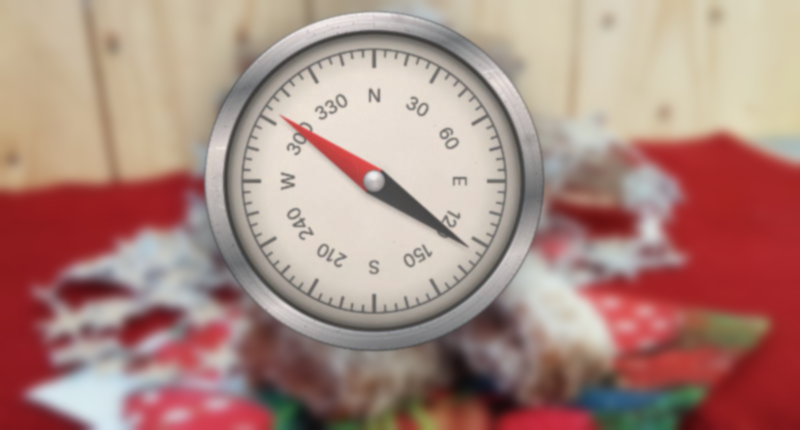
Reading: 305; °
